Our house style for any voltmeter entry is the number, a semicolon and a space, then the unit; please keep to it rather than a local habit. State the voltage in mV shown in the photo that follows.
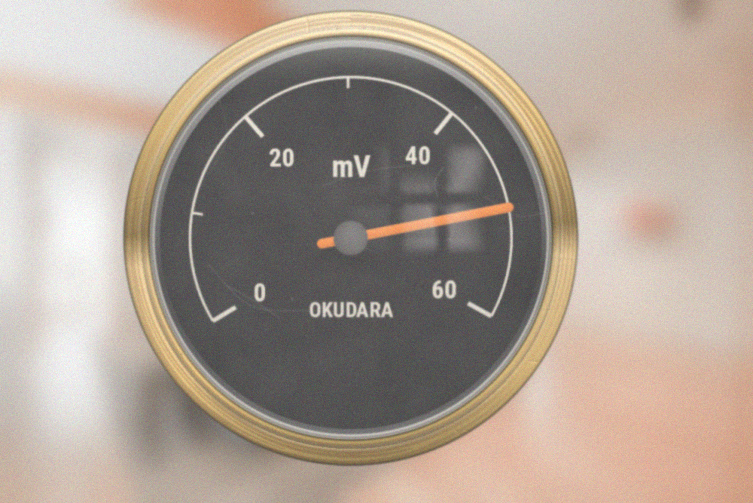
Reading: 50; mV
